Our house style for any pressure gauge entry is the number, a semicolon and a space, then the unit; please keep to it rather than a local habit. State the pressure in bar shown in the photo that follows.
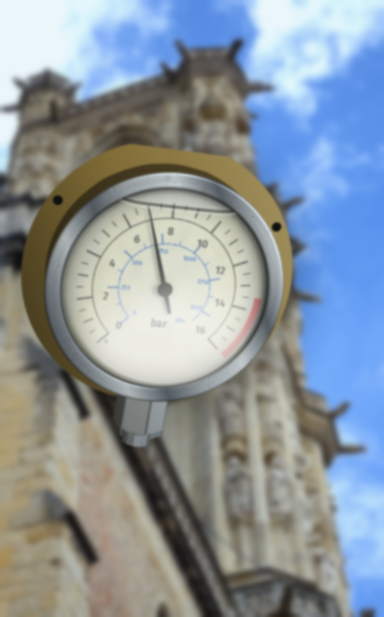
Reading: 7; bar
